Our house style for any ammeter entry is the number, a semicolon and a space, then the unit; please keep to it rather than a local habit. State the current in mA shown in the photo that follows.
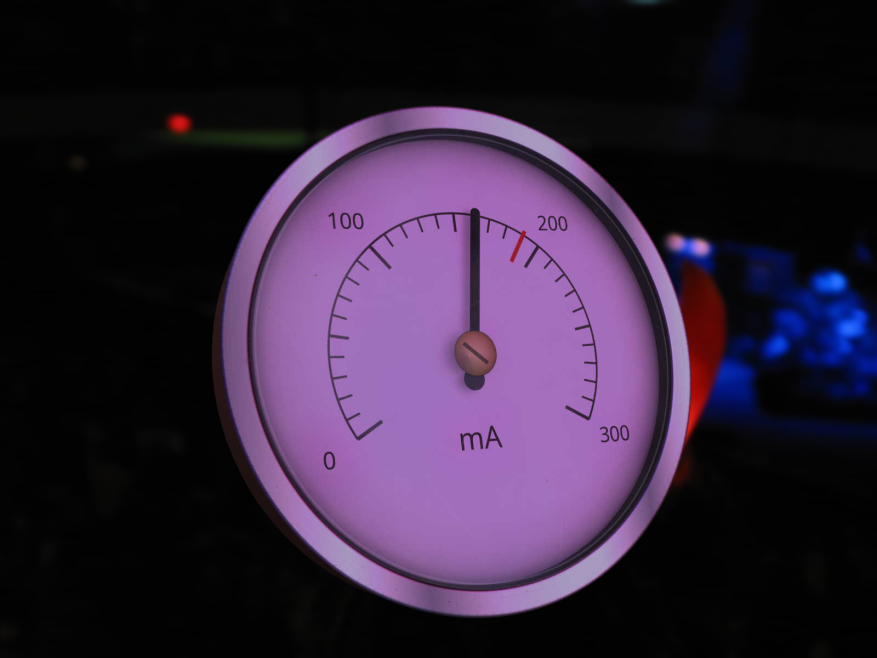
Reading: 160; mA
